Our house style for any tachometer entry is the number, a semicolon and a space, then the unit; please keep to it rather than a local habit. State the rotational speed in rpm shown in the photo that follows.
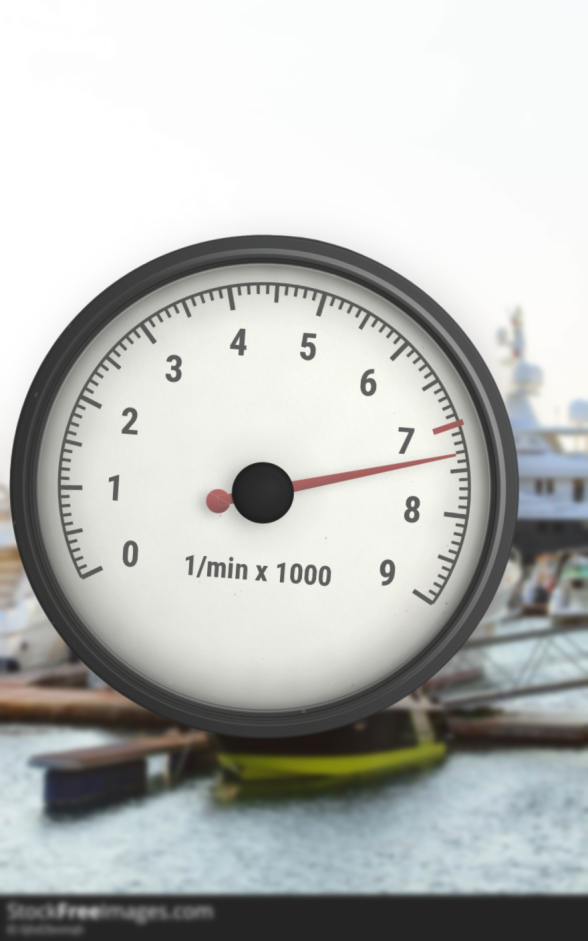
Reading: 7300; rpm
